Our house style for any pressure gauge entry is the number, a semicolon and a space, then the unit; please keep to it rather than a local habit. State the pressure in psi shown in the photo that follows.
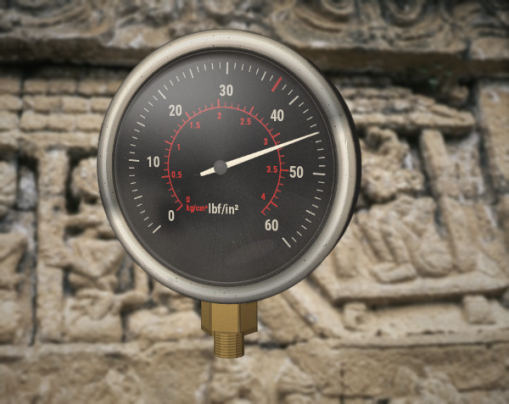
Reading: 45; psi
